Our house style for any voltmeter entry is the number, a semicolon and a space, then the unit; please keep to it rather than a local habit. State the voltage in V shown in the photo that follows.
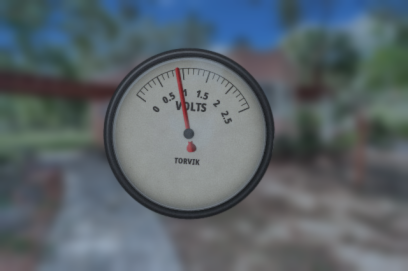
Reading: 0.9; V
